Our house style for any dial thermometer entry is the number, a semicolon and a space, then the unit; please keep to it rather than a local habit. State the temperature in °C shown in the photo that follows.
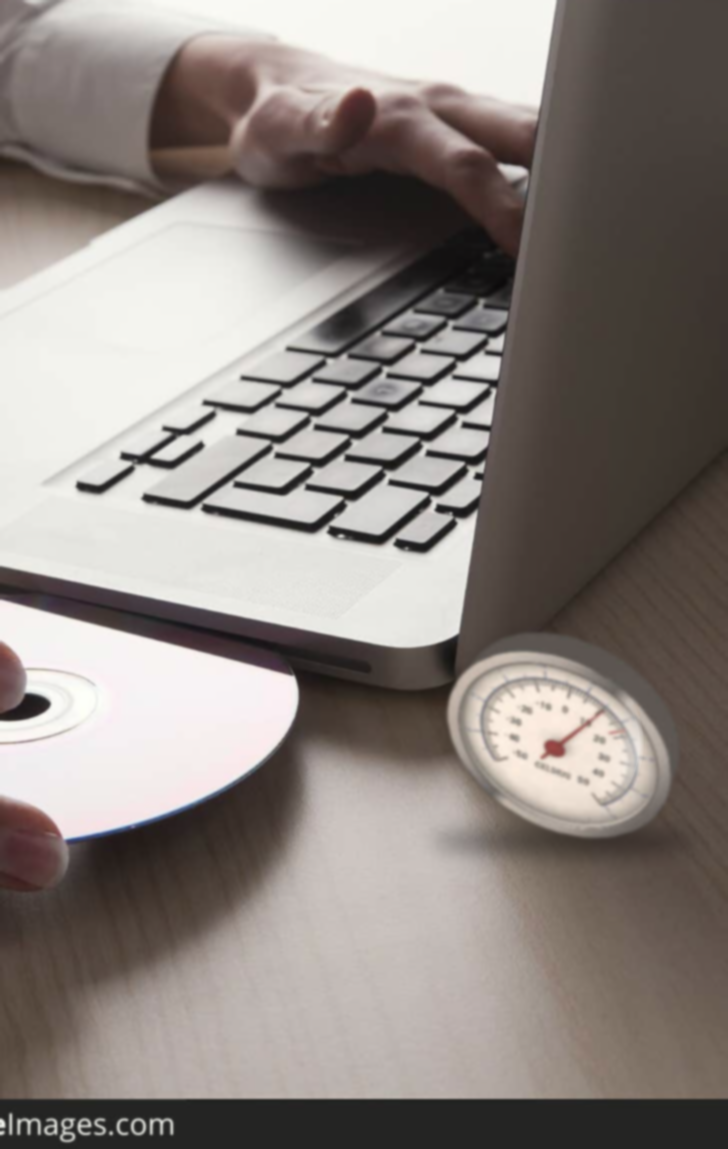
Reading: 10; °C
